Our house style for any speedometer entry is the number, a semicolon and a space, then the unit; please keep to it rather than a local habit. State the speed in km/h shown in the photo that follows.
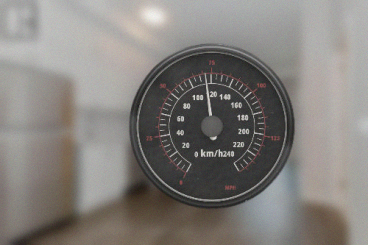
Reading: 115; km/h
